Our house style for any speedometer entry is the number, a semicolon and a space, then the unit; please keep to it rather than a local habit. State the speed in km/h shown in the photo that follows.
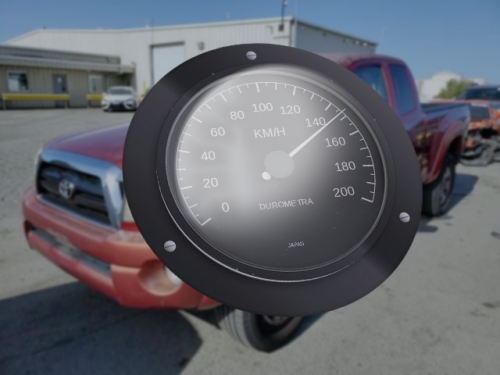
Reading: 147.5; km/h
